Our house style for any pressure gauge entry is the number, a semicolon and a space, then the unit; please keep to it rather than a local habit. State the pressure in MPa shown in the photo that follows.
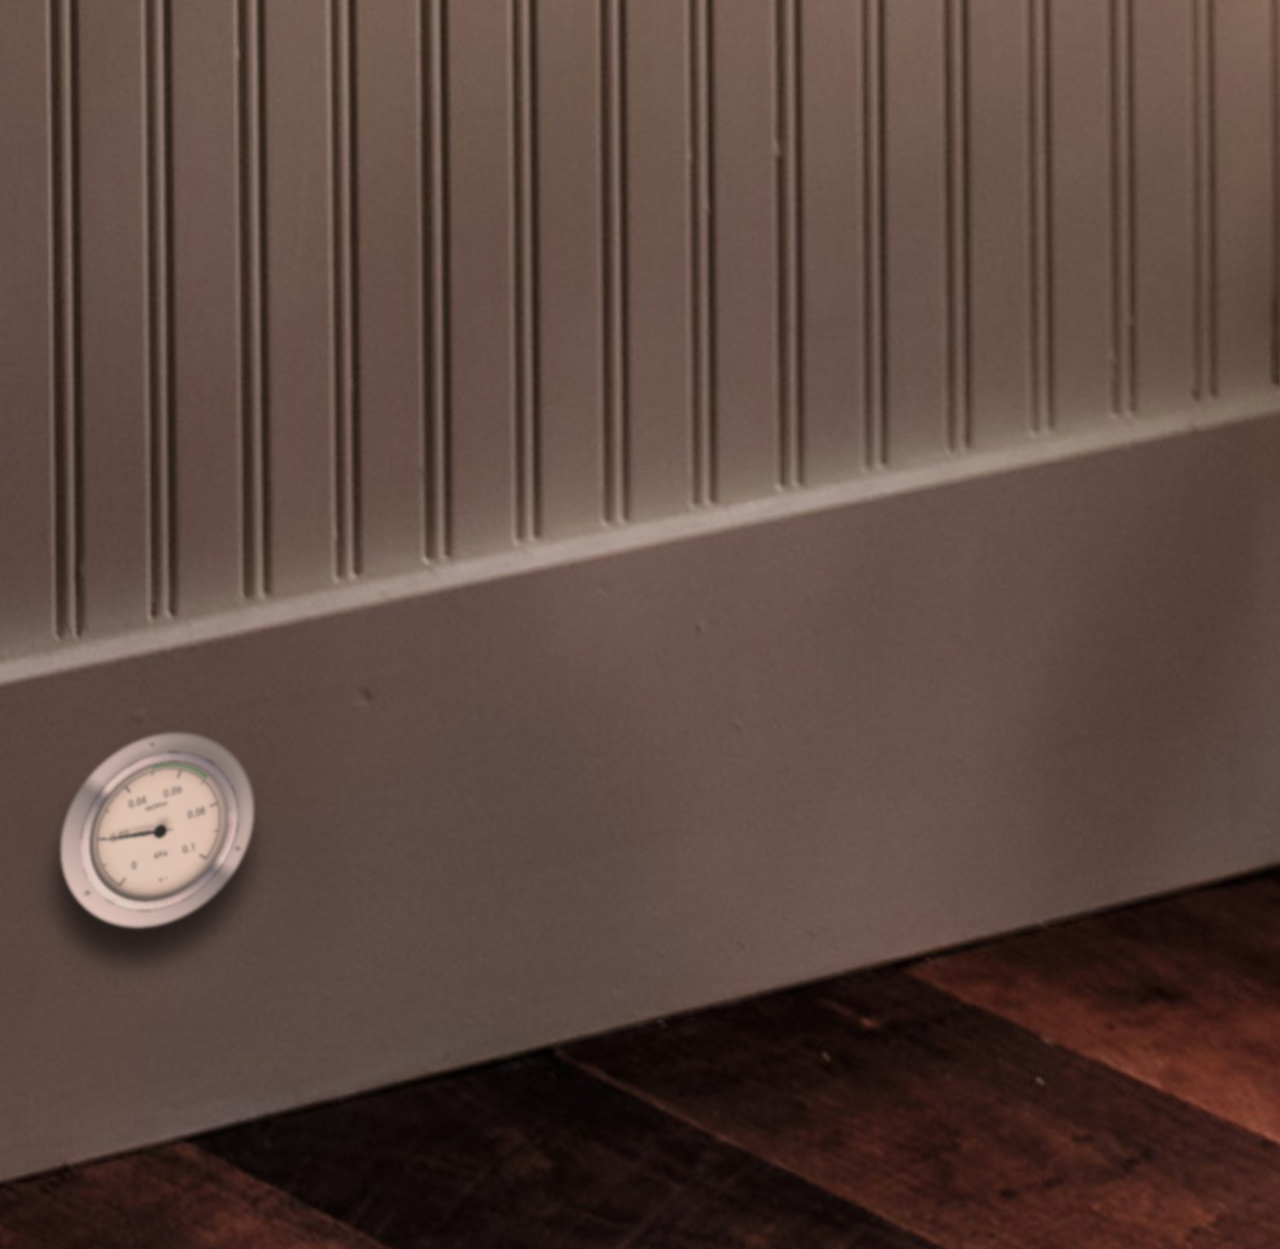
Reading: 0.02; MPa
